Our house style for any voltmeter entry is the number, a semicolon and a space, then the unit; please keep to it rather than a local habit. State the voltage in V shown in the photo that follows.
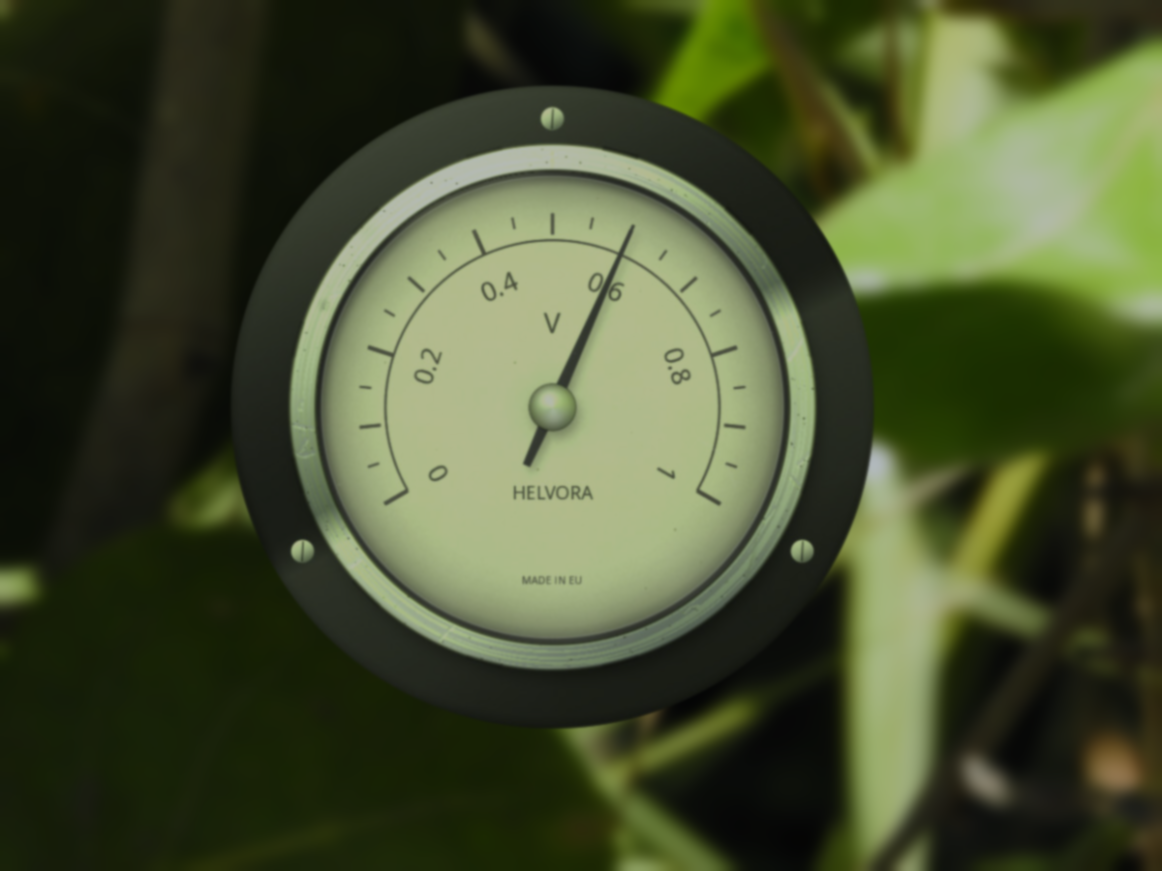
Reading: 0.6; V
